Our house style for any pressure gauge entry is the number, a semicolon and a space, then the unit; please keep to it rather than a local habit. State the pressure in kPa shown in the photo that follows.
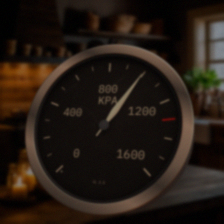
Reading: 1000; kPa
